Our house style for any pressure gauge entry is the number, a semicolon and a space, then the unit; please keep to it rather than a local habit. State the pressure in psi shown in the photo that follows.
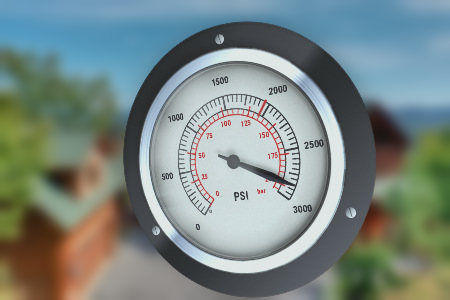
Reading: 2850; psi
